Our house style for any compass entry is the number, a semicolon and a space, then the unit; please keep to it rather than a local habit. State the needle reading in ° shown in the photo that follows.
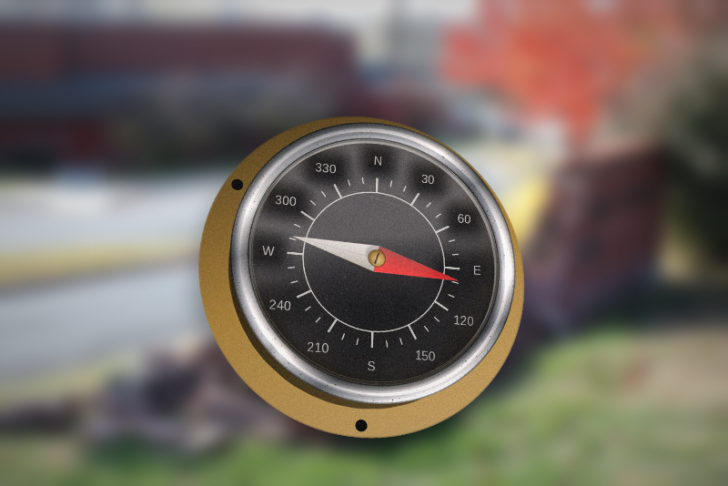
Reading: 100; °
